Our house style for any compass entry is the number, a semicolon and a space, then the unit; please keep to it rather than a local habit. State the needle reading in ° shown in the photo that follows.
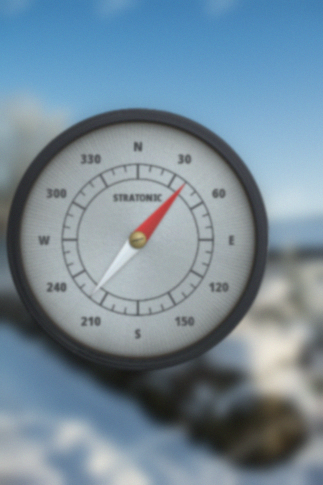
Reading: 40; °
